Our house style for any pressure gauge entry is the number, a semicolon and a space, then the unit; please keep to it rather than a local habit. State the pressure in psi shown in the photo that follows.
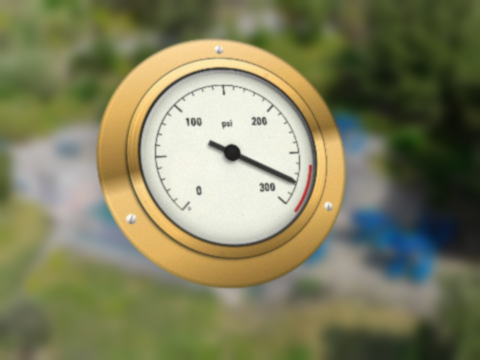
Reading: 280; psi
